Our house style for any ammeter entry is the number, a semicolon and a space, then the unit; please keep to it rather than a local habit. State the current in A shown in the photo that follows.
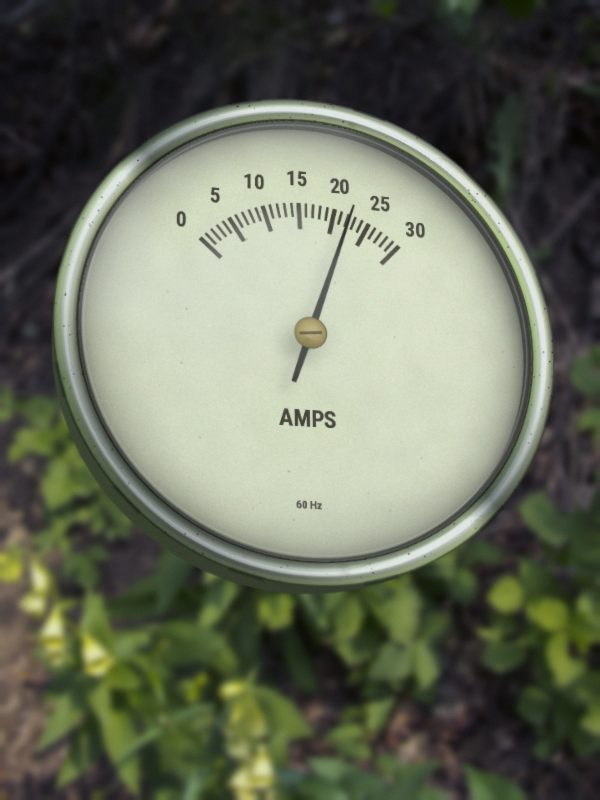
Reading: 22; A
